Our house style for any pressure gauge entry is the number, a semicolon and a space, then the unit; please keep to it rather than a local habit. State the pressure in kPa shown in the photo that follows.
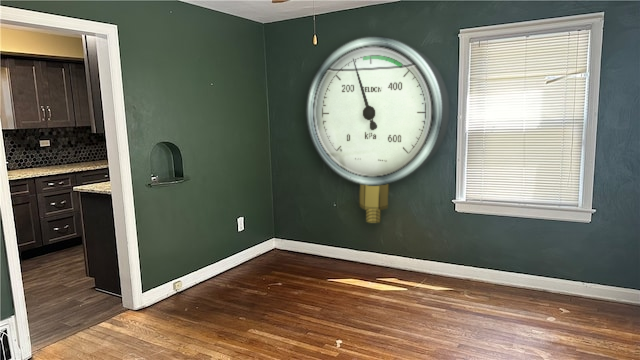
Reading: 260; kPa
